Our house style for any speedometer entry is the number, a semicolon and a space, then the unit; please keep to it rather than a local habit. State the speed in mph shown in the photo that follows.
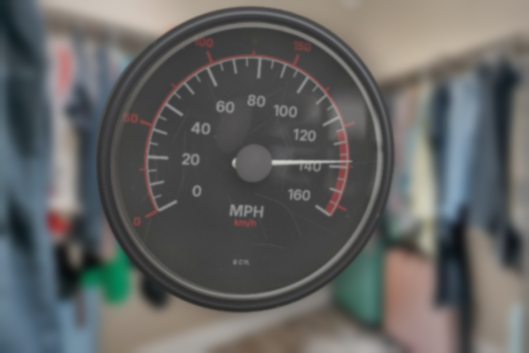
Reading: 137.5; mph
